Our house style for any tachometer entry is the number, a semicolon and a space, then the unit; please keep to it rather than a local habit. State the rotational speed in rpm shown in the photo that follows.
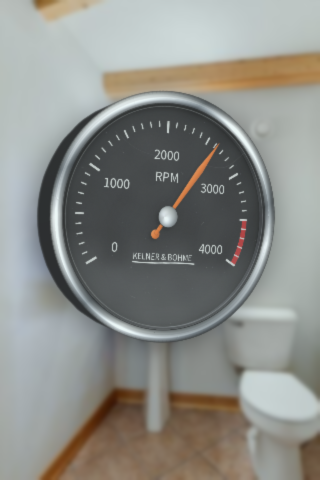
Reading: 2600; rpm
